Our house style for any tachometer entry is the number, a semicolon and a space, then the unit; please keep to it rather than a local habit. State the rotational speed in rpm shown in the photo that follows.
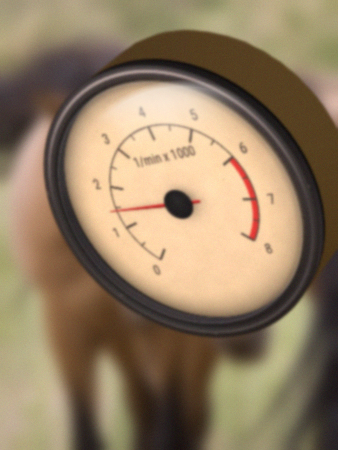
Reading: 1500; rpm
